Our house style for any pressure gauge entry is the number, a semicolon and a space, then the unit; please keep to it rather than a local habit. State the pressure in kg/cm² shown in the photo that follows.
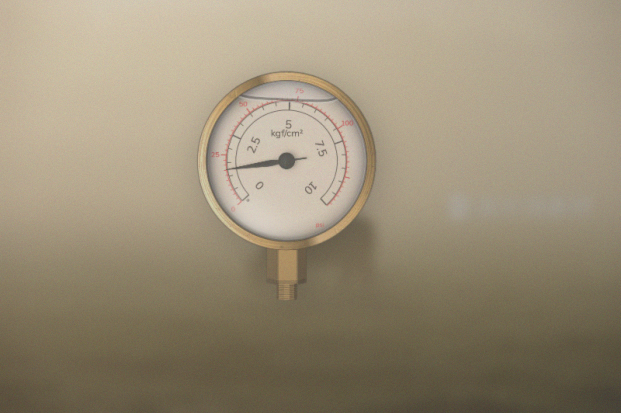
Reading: 1.25; kg/cm²
